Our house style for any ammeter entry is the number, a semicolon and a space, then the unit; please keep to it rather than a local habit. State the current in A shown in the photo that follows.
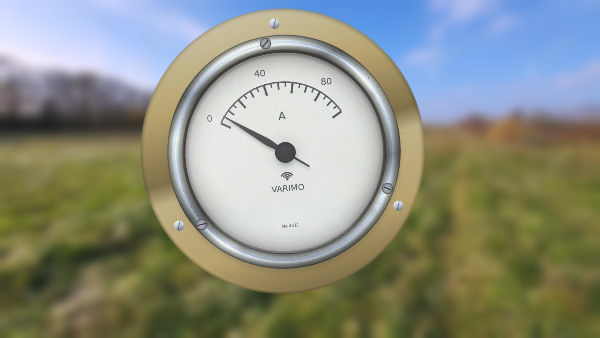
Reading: 5; A
